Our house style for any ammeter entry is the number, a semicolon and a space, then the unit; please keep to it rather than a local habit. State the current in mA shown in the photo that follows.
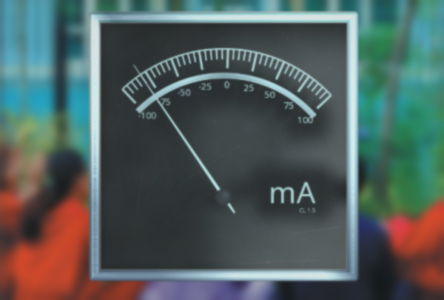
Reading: -80; mA
